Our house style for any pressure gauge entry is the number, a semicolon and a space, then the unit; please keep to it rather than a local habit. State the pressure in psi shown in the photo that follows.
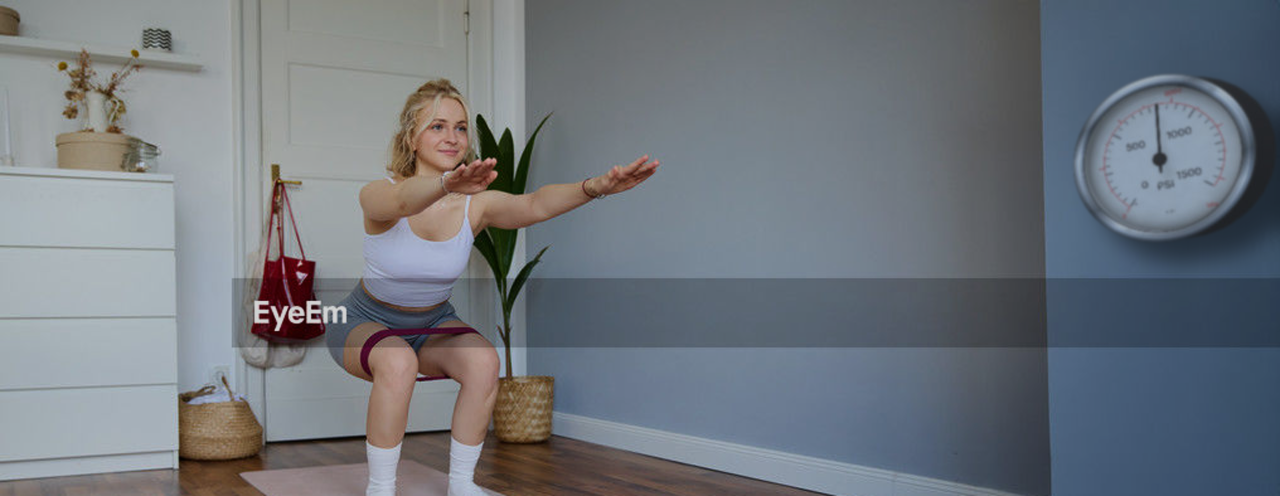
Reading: 800; psi
